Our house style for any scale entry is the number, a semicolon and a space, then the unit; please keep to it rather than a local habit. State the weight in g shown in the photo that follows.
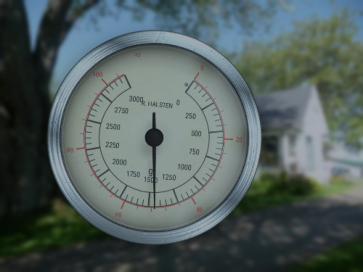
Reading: 1450; g
